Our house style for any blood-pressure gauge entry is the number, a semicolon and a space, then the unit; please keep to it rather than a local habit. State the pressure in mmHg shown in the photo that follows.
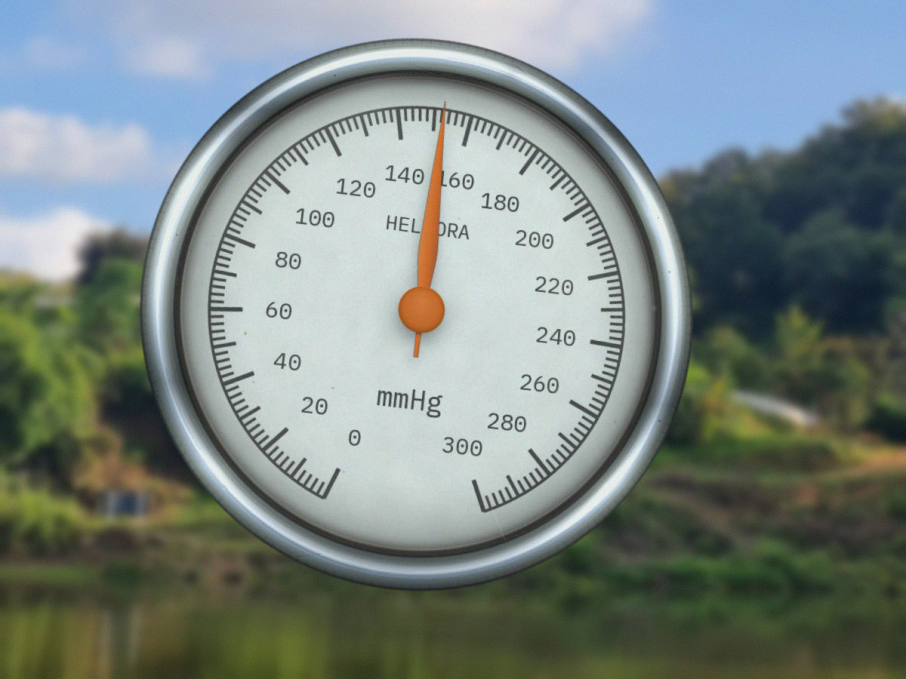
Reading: 152; mmHg
